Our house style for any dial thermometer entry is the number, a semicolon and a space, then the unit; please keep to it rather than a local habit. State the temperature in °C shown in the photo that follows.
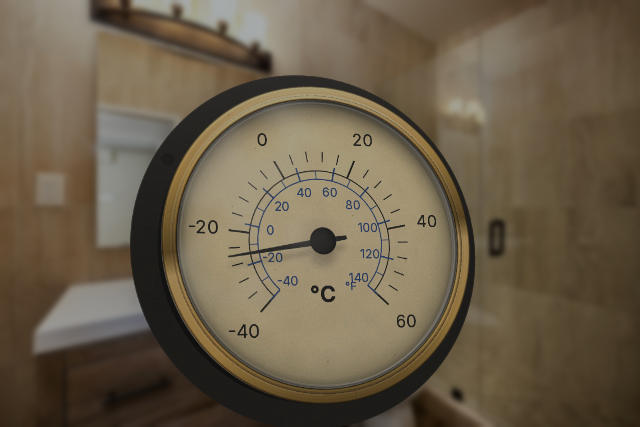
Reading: -26; °C
